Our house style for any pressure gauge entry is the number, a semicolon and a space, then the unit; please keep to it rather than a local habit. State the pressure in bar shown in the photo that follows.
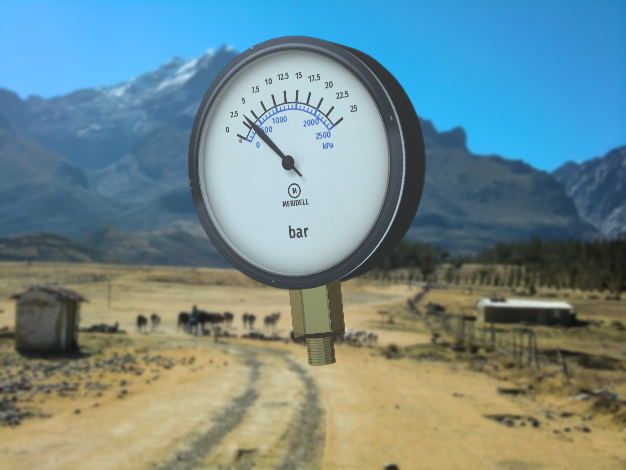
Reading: 3.75; bar
